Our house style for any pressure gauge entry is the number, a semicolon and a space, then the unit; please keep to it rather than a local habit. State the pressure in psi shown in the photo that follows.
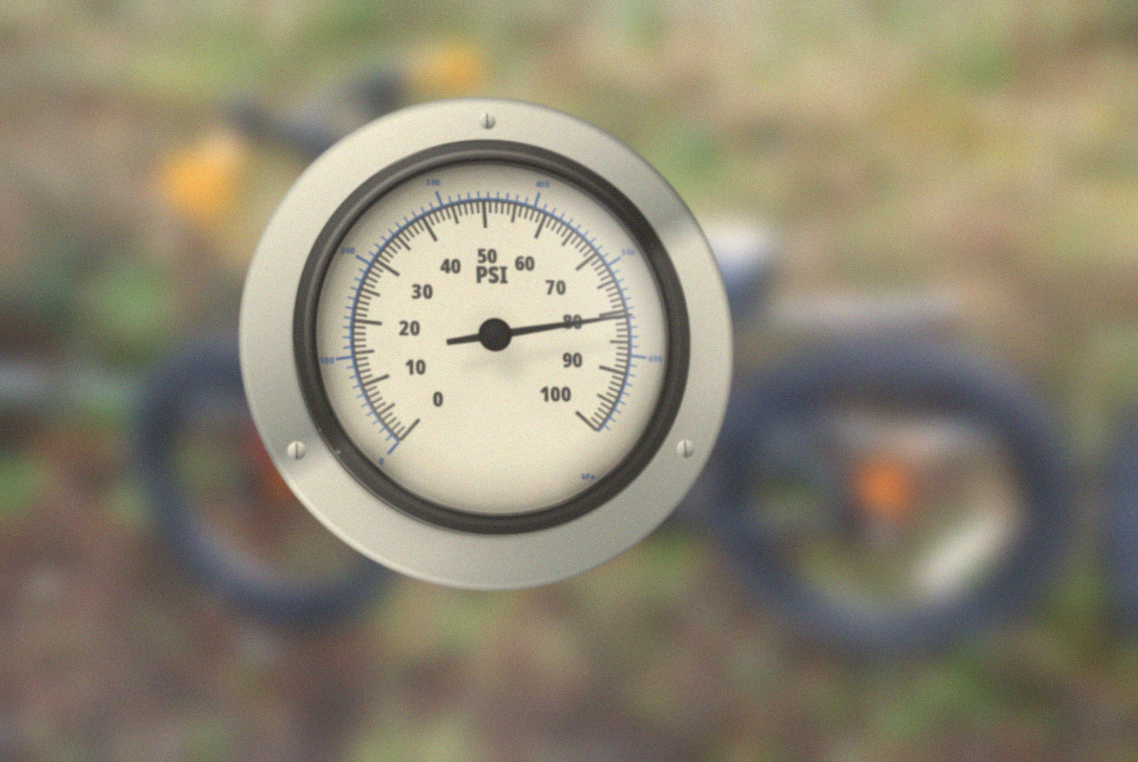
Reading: 81; psi
